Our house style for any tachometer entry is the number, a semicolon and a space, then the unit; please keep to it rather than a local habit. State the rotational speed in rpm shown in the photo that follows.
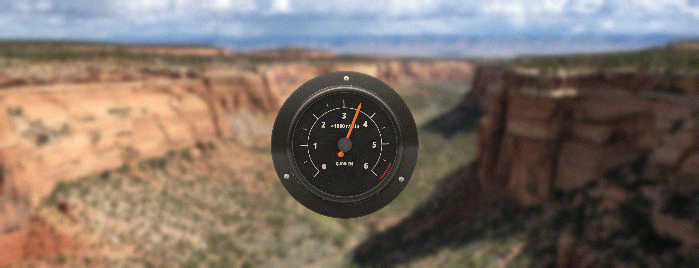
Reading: 3500; rpm
